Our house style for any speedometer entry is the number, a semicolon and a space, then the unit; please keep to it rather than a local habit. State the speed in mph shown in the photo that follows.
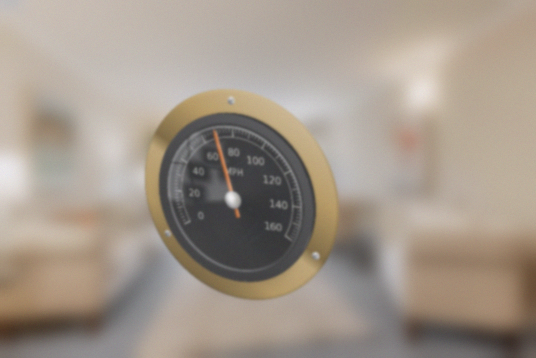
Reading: 70; mph
